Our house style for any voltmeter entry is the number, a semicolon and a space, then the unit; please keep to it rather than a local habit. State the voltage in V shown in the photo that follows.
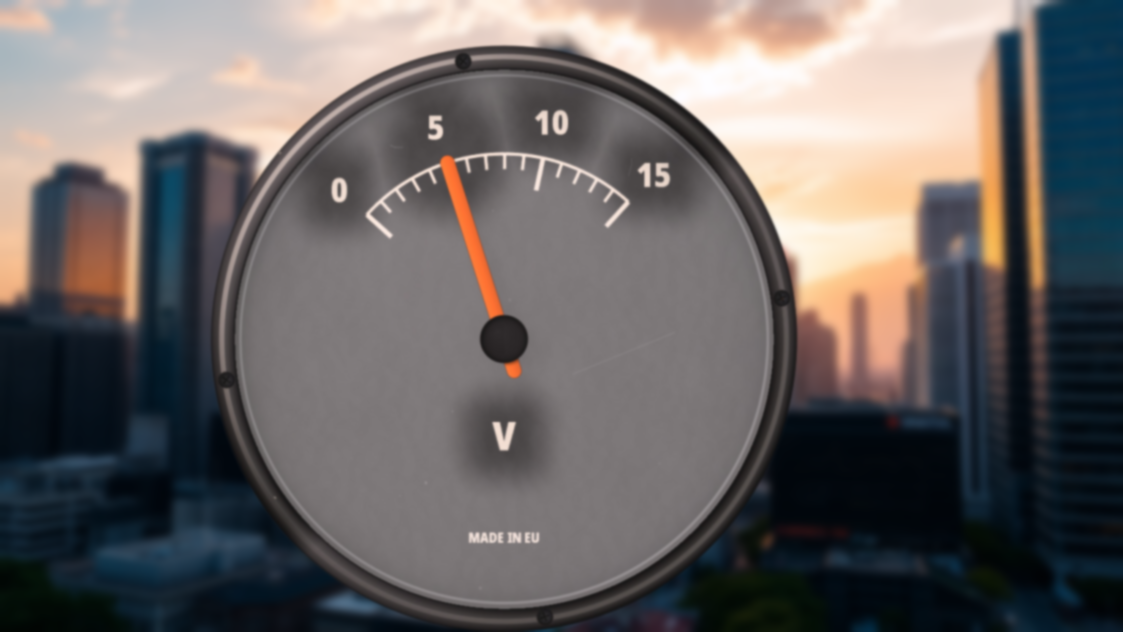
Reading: 5; V
